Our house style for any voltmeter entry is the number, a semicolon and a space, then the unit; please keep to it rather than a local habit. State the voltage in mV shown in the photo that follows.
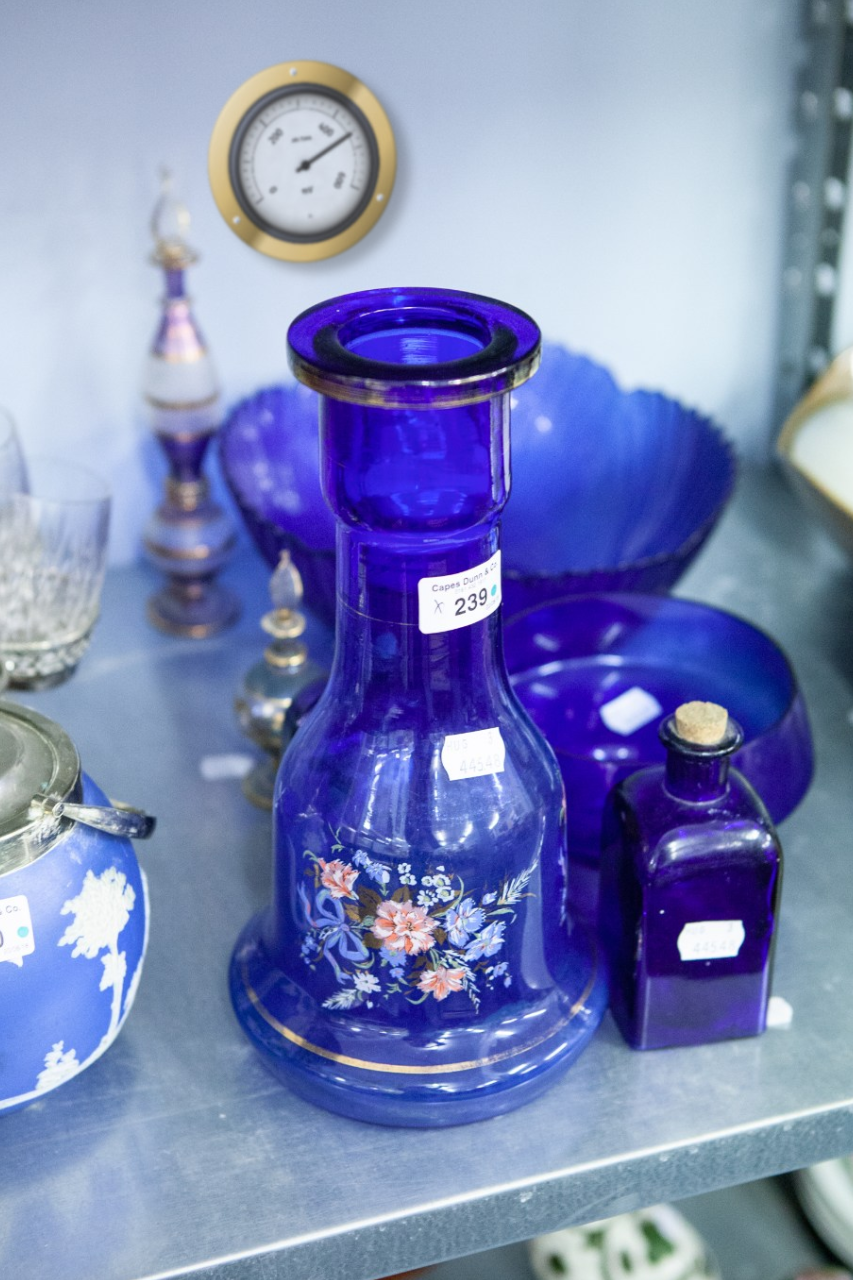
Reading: 460; mV
